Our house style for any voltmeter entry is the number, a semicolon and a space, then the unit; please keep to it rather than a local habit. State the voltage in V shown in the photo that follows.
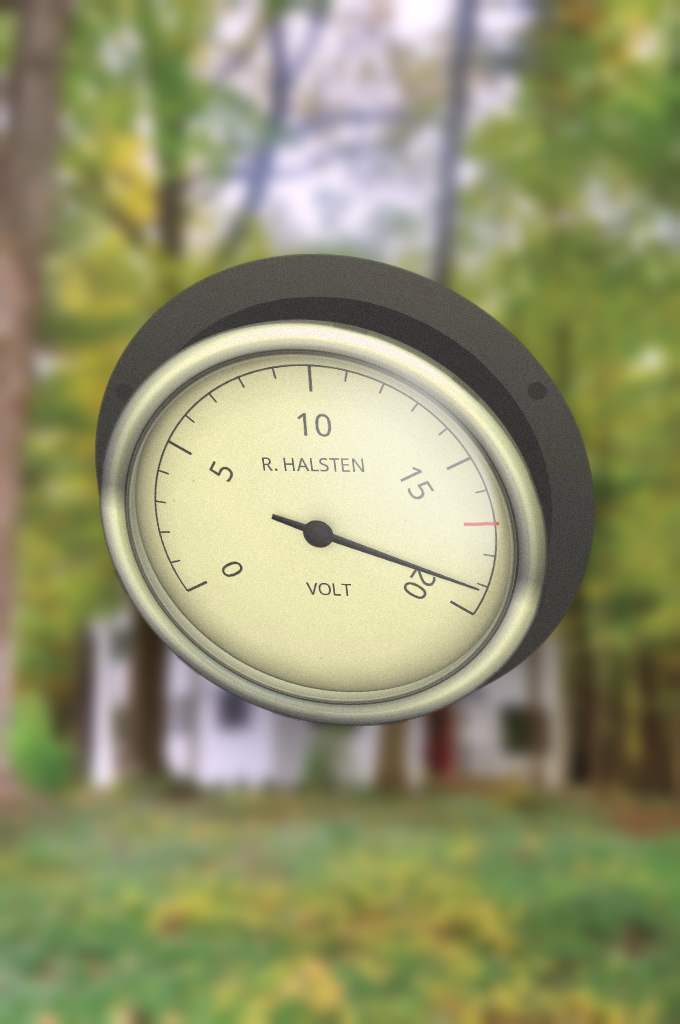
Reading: 19; V
